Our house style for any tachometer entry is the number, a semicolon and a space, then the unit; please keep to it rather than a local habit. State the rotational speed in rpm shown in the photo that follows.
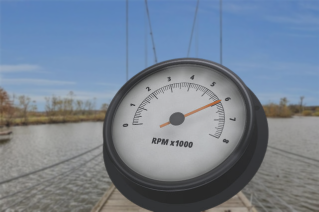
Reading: 6000; rpm
